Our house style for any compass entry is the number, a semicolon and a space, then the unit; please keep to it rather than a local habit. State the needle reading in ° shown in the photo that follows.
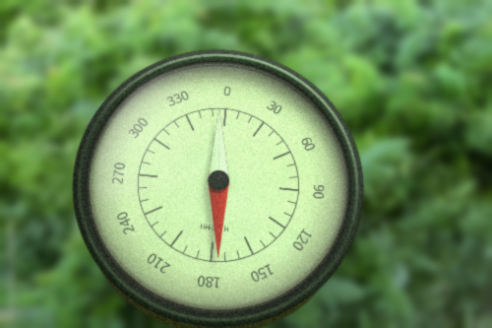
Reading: 175; °
